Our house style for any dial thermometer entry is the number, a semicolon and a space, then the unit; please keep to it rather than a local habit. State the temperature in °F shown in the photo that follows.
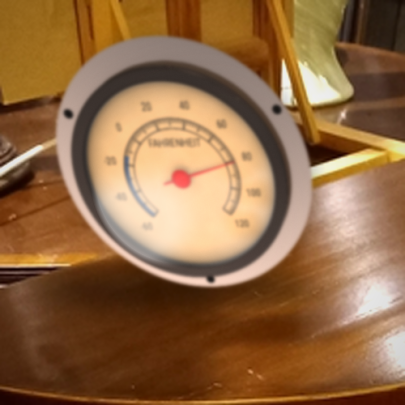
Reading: 80; °F
